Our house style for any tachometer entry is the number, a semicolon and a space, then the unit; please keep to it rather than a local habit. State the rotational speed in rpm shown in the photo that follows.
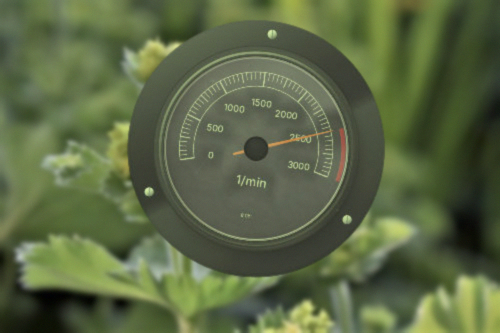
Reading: 2500; rpm
